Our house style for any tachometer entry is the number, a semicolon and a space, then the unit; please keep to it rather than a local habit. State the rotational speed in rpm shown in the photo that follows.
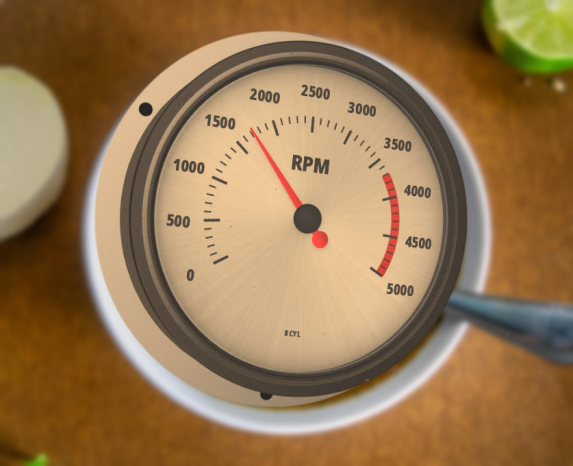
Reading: 1700; rpm
